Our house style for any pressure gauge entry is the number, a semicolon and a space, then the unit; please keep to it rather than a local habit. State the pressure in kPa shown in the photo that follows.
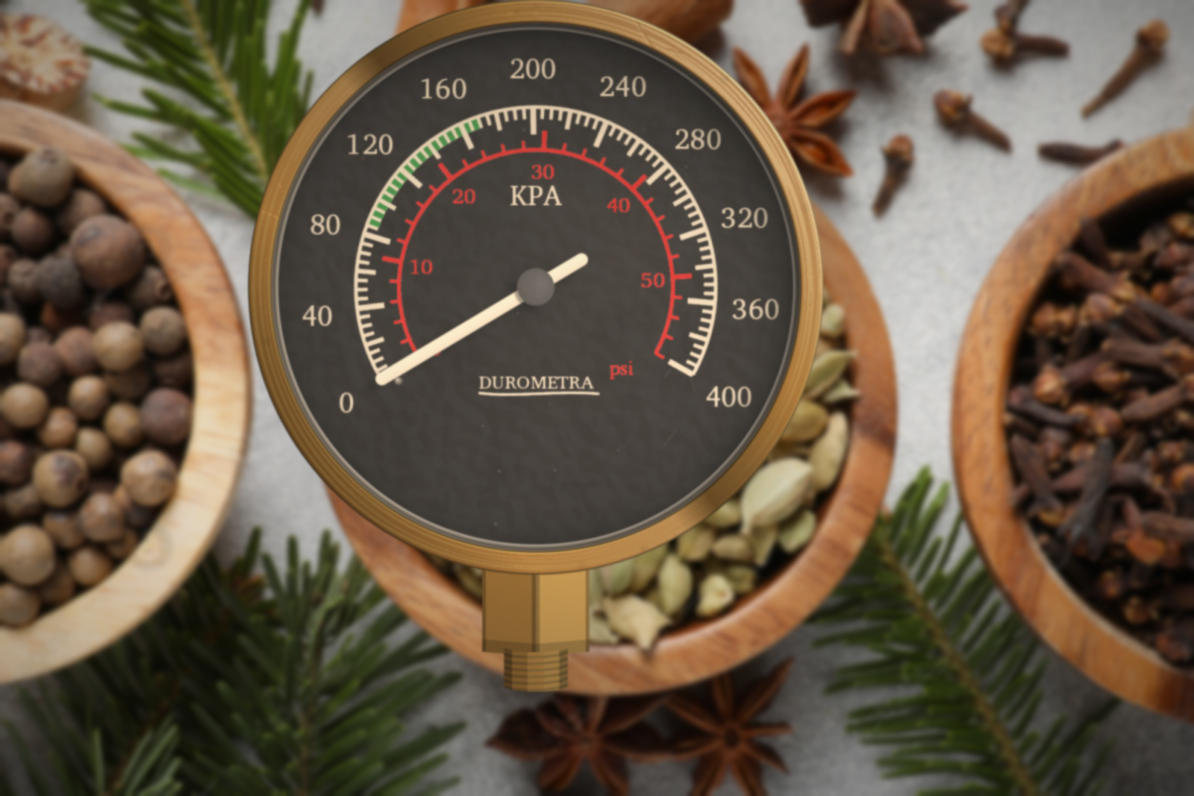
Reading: 0; kPa
